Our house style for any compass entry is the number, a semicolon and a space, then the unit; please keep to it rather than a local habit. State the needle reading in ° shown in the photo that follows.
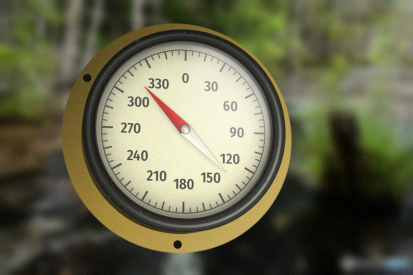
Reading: 315; °
